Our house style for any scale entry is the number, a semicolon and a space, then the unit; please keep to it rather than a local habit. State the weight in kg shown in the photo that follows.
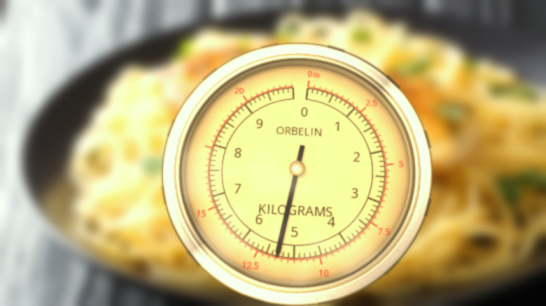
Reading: 5.3; kg
